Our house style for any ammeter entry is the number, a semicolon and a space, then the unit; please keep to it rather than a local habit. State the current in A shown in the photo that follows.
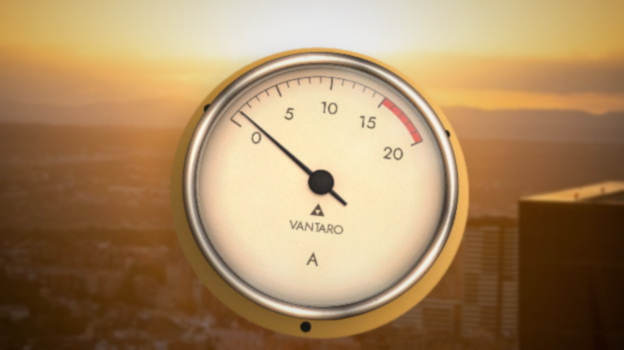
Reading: 1; A
